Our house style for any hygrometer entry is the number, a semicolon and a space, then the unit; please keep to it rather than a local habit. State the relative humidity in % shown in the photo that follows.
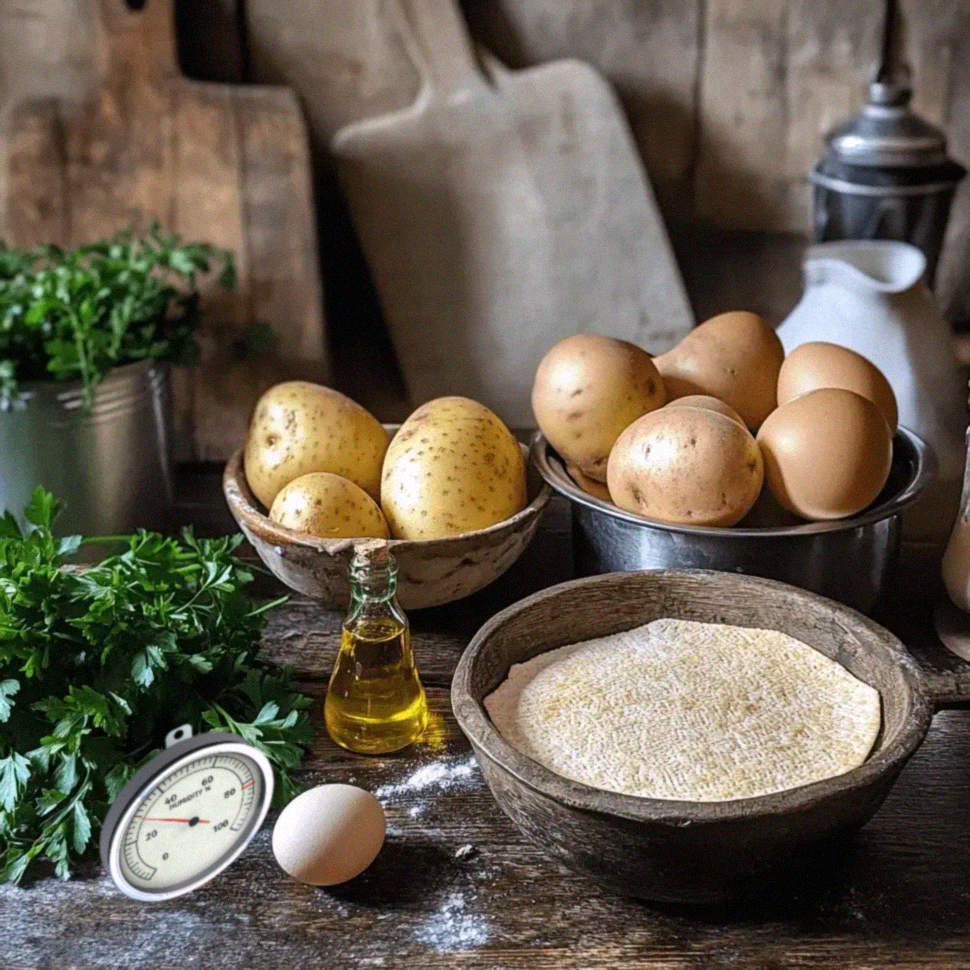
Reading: 30; %
